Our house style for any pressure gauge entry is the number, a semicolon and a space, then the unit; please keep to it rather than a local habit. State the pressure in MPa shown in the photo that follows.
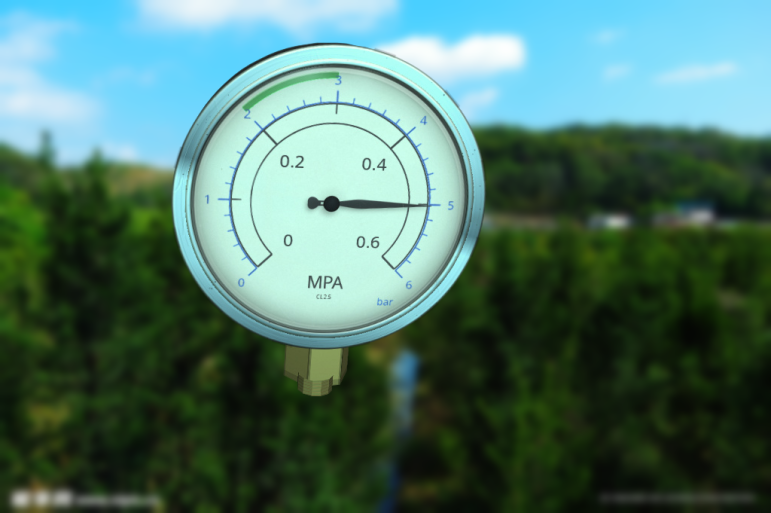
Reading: 0.5; MPa
